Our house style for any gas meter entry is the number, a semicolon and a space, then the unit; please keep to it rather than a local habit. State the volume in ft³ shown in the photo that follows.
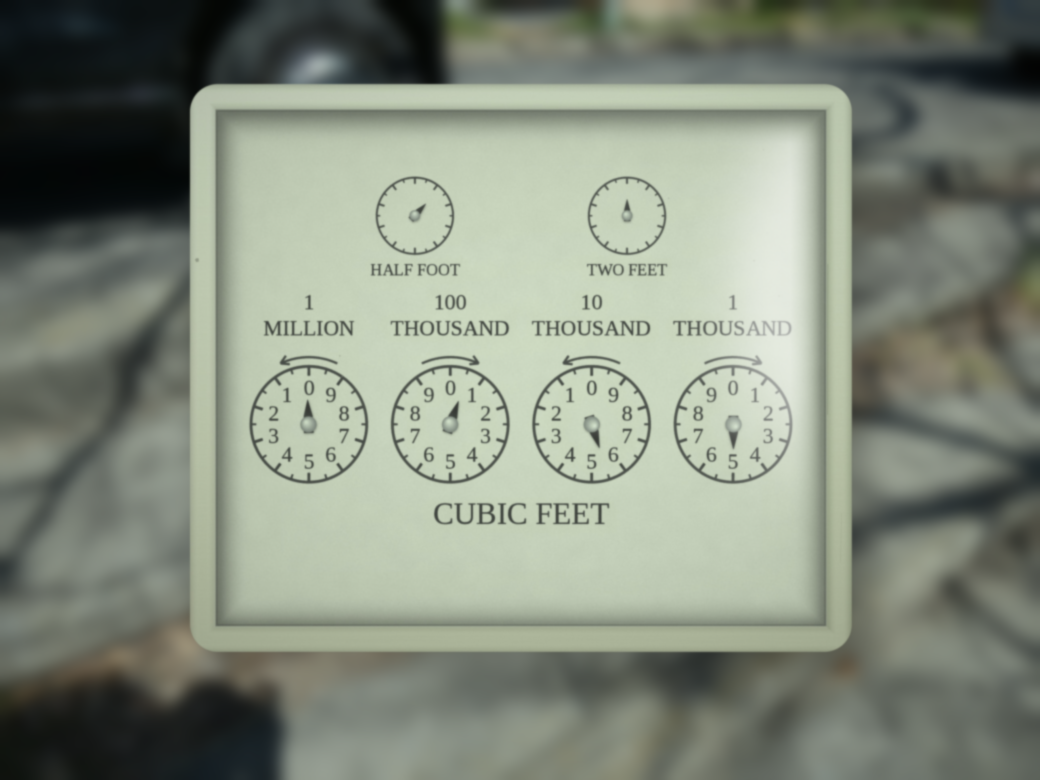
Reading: 5500; ft³
